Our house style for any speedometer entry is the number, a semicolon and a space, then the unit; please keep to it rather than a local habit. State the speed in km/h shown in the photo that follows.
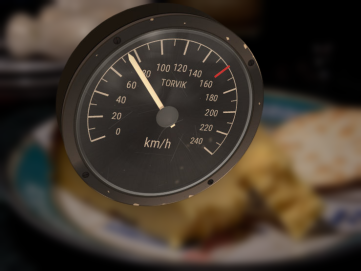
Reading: 75; km/h
